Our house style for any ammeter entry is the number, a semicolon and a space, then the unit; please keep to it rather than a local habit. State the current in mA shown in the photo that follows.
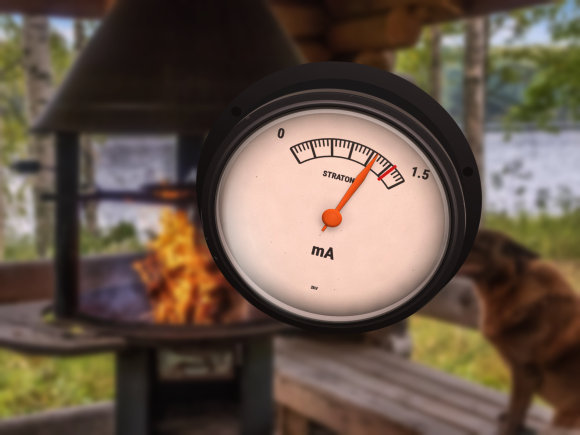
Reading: 1.05; mA
